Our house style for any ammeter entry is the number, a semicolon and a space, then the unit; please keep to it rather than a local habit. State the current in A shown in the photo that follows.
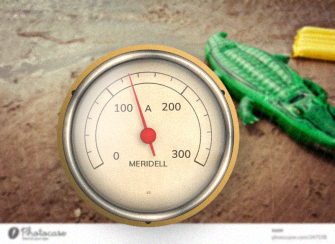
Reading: 130; A
